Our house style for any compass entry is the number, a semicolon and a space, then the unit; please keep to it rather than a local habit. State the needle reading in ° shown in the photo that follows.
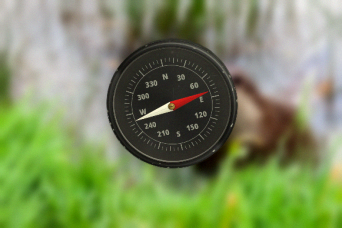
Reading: 80; °
